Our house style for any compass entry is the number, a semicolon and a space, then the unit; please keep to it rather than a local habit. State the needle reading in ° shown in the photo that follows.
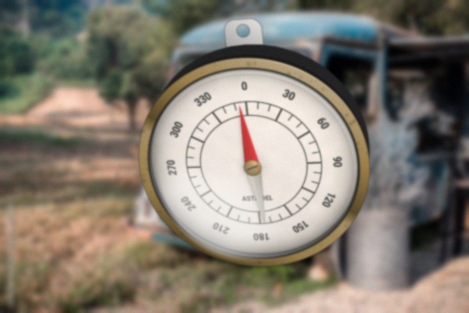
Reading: 355; °
